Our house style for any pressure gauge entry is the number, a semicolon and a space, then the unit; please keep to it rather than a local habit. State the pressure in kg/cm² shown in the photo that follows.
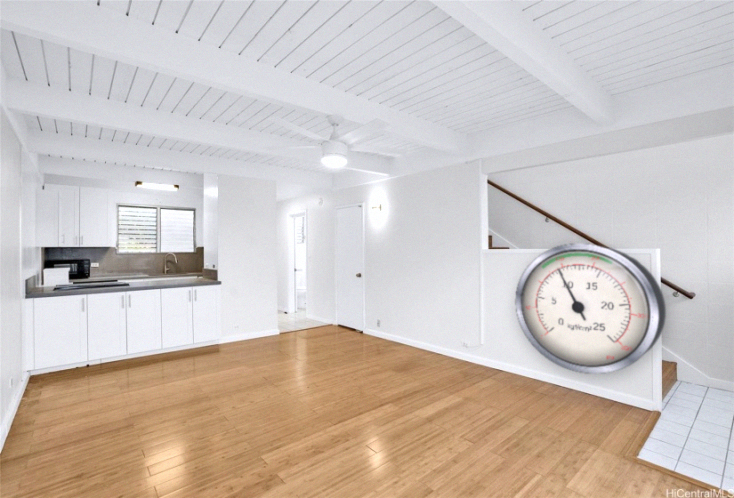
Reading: 10; kg/cm²
